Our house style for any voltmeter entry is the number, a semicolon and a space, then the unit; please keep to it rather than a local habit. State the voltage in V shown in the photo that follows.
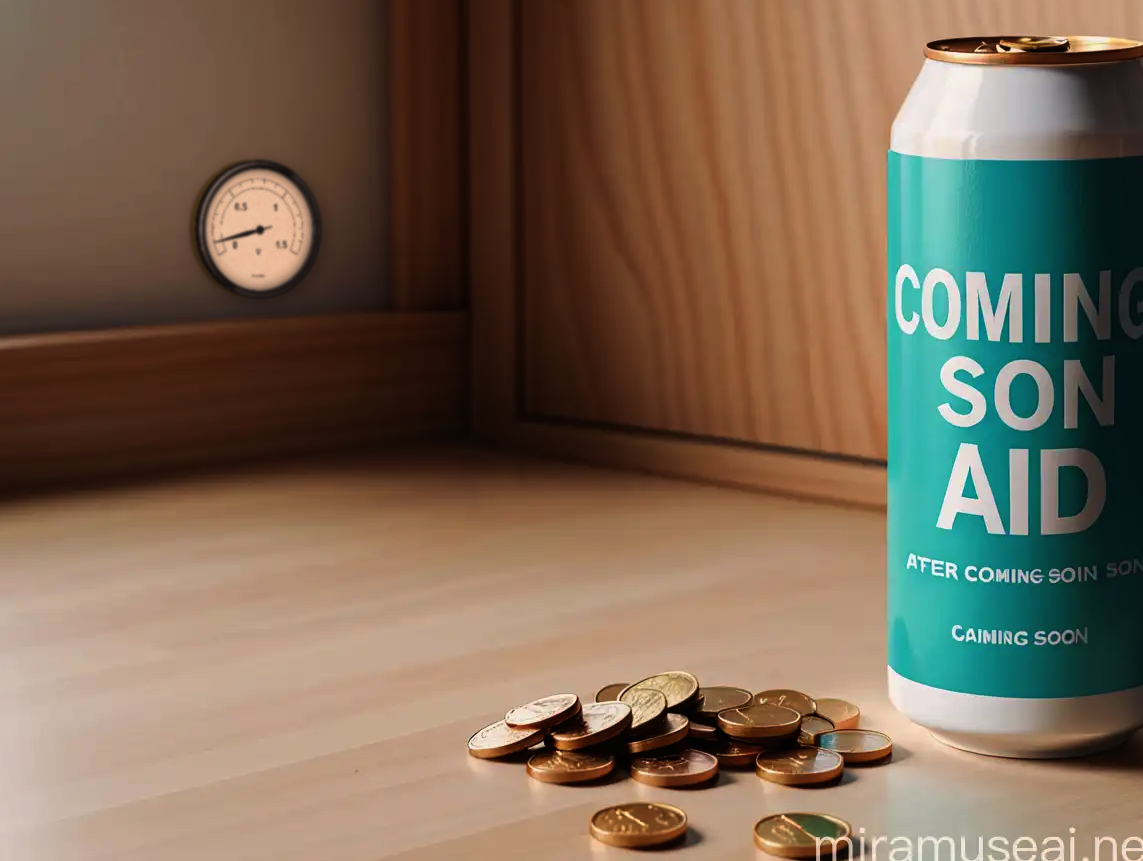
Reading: 0.1; V
